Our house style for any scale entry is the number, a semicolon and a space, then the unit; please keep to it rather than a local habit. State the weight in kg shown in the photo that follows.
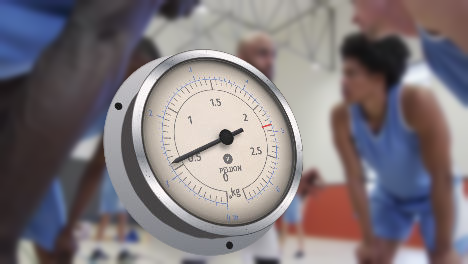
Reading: 0.55; kg
